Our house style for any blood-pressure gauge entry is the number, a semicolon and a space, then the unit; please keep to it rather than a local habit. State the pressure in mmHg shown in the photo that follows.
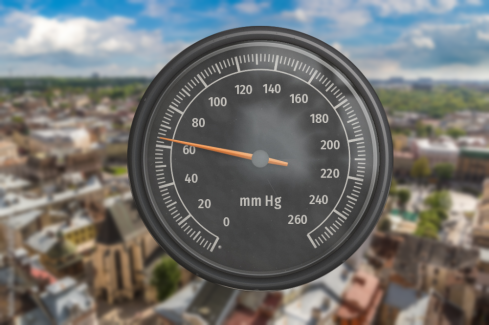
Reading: 64; mmHg
